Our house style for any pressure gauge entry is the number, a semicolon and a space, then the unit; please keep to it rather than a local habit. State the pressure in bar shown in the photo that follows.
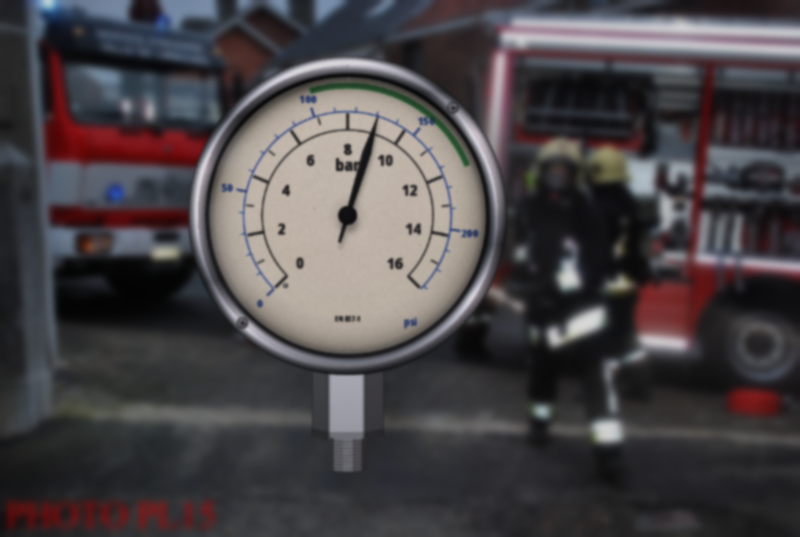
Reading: 9; bar
